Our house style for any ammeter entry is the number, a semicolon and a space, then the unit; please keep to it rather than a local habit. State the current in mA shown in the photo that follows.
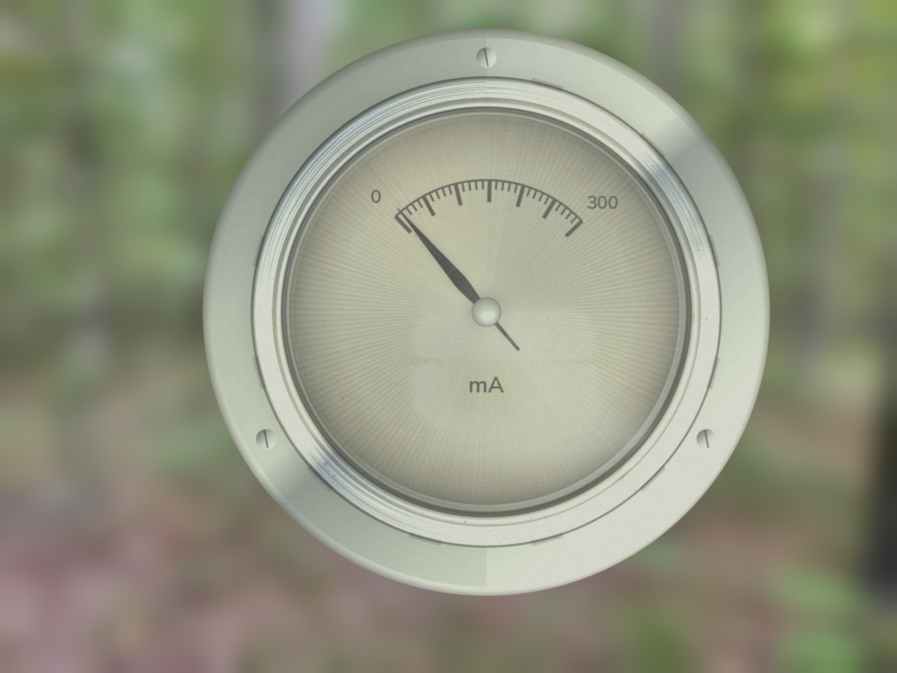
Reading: 10; mA
